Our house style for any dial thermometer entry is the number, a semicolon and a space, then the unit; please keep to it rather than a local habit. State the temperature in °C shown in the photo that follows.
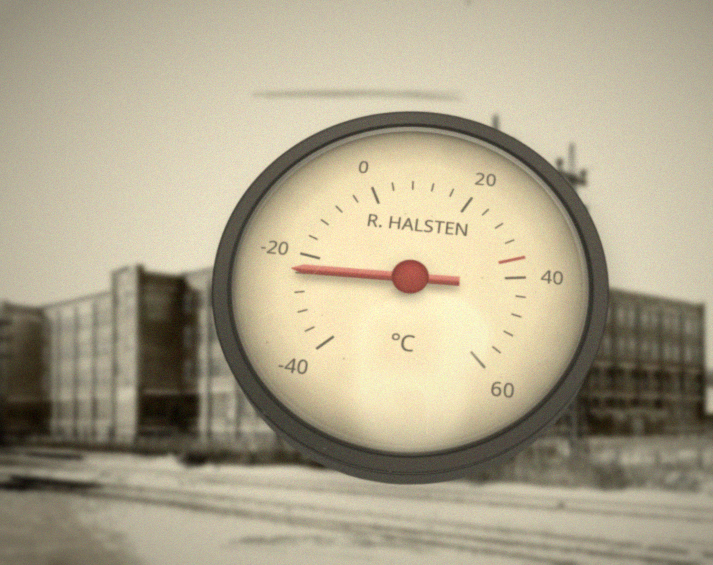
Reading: -24; °C
